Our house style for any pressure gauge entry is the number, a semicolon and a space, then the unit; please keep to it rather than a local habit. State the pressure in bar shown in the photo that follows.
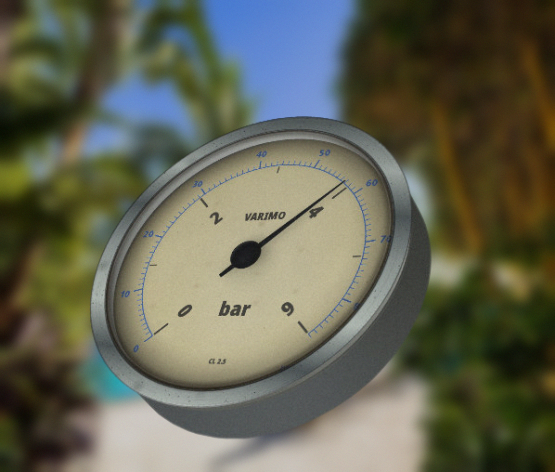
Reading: 4; bar
